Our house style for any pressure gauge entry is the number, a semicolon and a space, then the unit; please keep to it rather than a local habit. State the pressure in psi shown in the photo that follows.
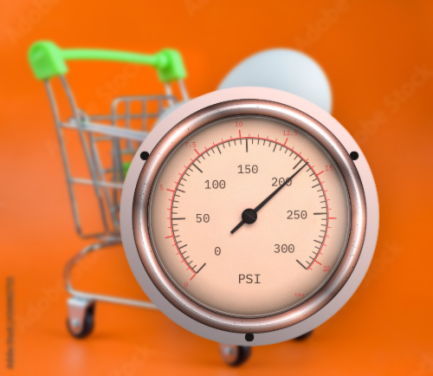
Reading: 205; psi
